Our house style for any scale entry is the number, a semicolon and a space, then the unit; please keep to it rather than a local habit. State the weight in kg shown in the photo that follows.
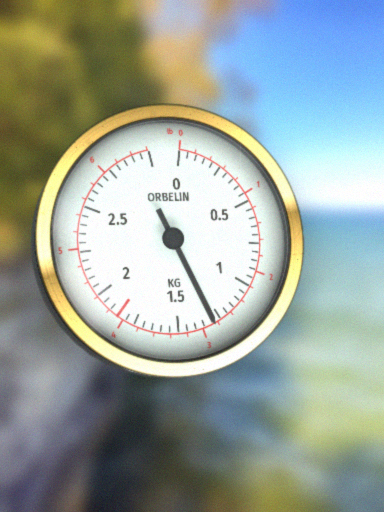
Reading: 1.3; kg
